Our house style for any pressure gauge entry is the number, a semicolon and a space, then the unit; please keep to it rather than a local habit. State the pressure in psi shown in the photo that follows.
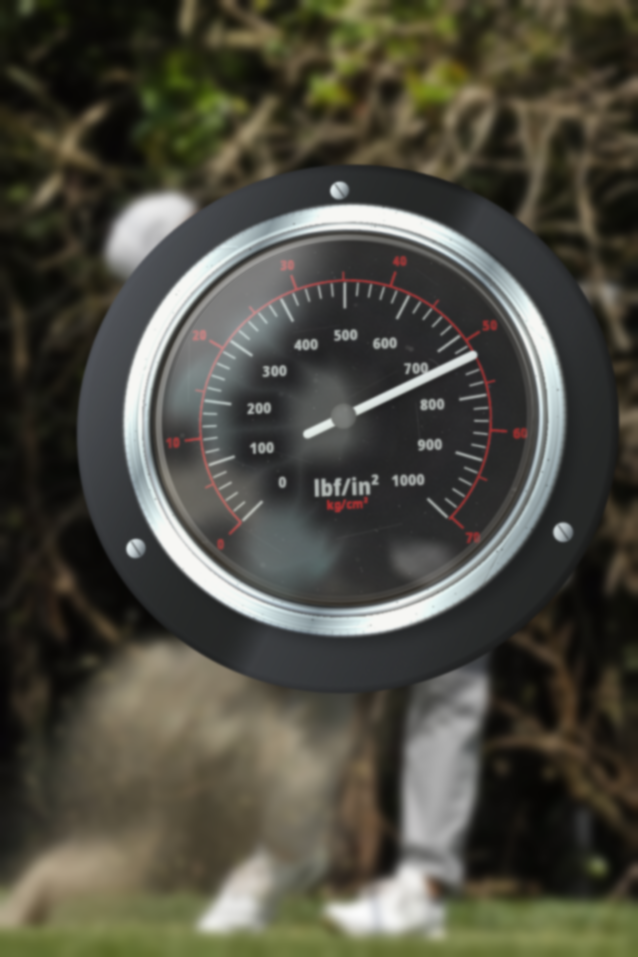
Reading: 740; psi
